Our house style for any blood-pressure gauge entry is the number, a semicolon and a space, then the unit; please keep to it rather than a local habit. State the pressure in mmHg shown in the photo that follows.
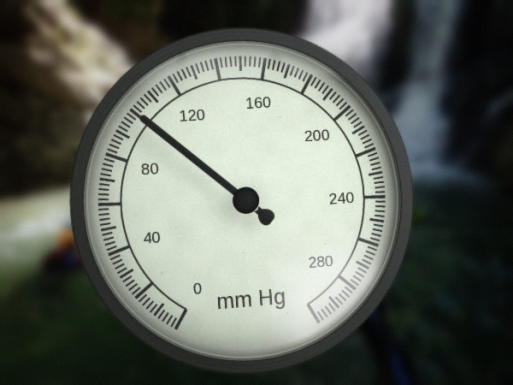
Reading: 100; mmHg
